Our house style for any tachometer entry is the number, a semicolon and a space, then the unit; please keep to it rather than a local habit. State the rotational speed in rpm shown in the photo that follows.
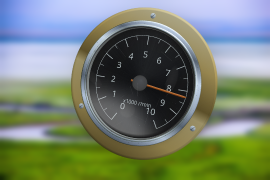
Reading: 8250; rpm
